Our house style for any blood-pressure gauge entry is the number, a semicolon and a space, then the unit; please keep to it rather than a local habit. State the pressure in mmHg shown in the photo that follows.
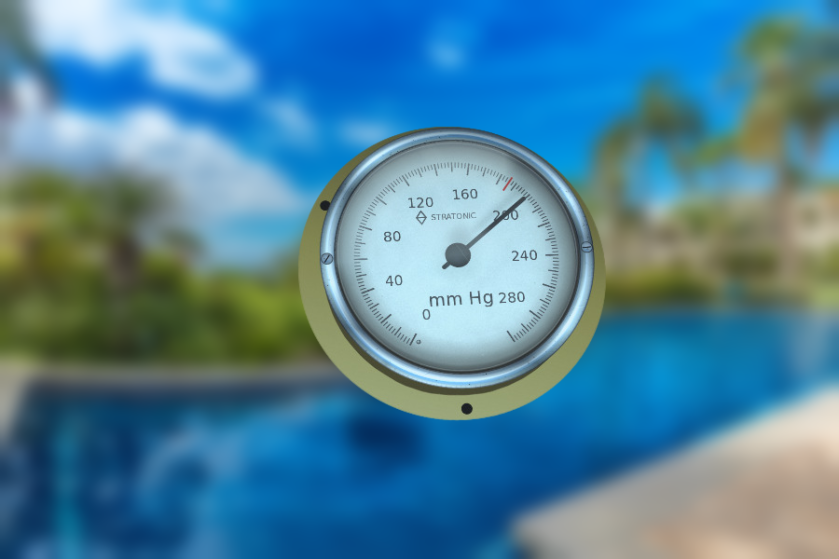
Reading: 200; mmHg
